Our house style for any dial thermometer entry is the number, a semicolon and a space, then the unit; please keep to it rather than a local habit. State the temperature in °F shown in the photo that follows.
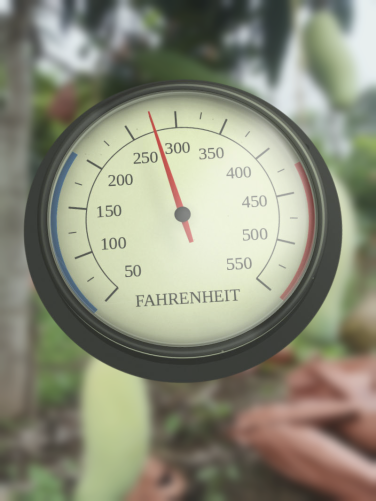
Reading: 275; °F
